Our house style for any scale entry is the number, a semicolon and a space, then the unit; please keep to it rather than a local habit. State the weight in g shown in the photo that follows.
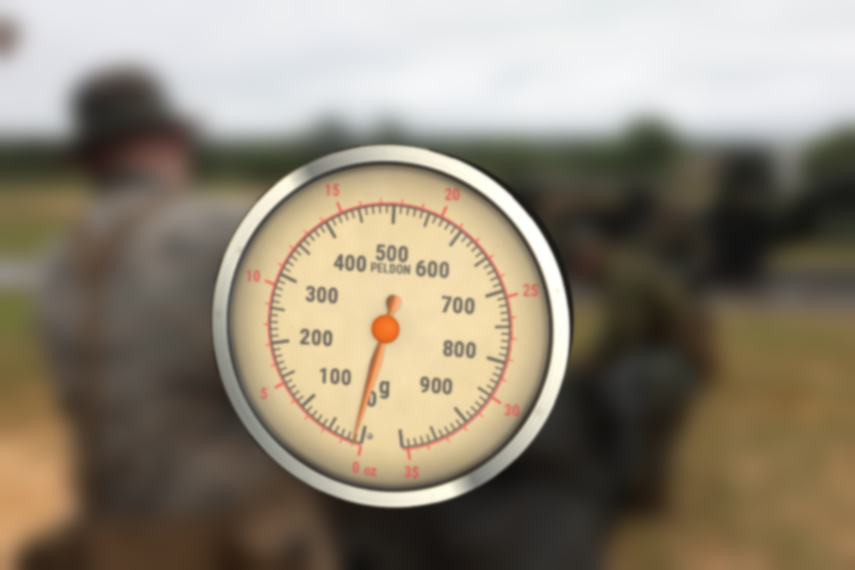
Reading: 10; g
